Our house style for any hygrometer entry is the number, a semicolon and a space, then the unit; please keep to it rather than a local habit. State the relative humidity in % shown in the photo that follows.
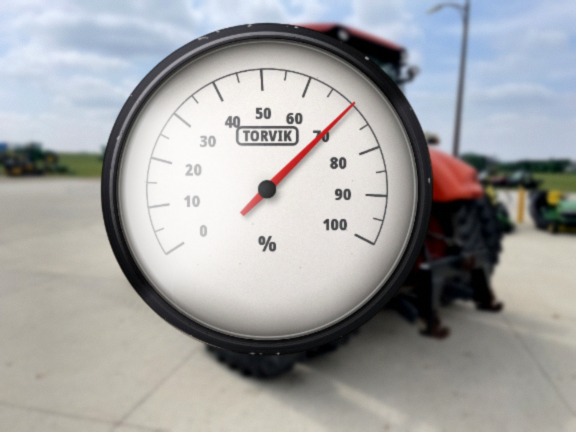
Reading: 70; %
